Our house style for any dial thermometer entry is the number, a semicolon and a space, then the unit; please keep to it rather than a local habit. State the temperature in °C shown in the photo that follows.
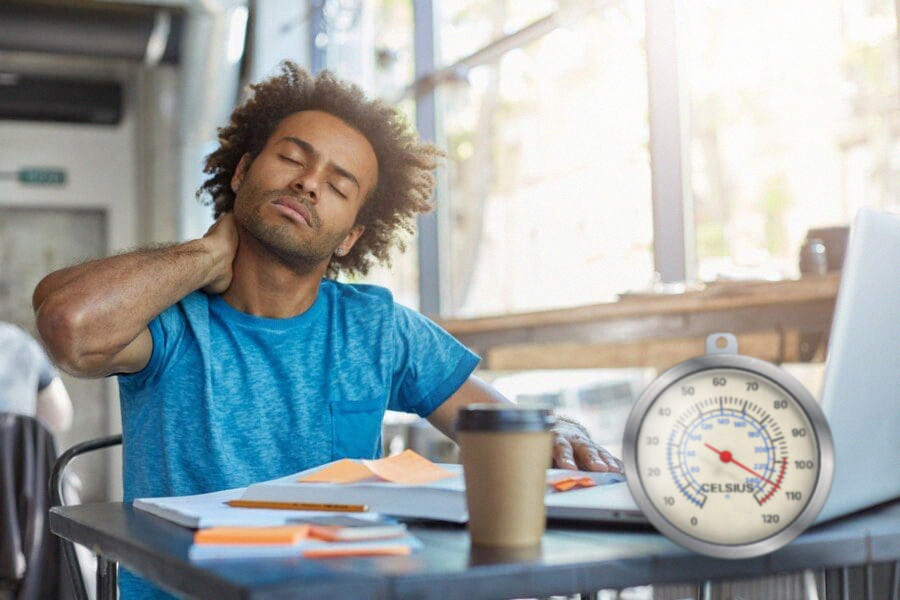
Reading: 110; °C
